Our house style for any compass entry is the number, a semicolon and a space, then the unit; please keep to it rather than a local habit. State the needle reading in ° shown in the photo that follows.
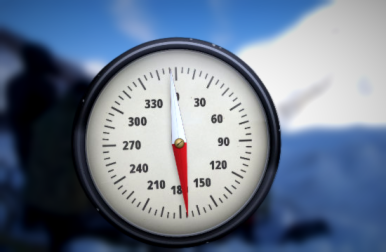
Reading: 175; °
